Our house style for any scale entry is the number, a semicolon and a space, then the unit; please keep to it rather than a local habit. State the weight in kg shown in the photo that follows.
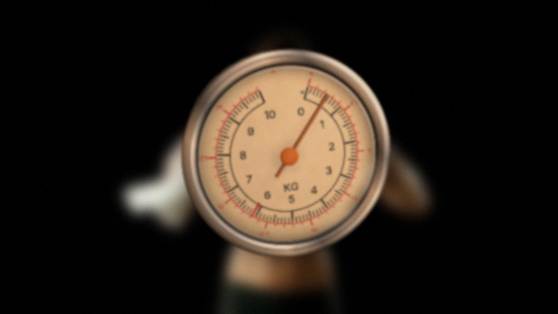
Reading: 0.5; kg
